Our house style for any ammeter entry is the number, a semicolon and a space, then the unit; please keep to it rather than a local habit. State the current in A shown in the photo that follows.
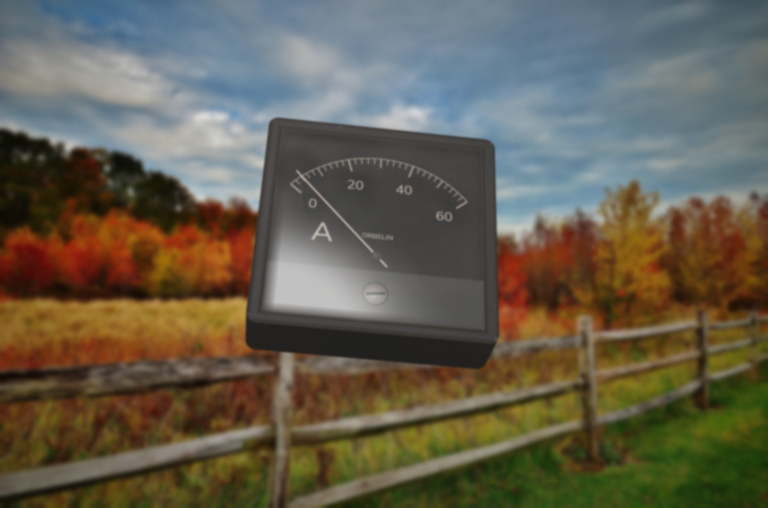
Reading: 4; A
